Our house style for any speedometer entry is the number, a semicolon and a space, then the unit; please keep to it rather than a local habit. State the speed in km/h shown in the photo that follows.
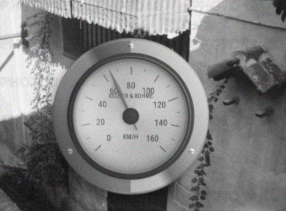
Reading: 65; km/h
